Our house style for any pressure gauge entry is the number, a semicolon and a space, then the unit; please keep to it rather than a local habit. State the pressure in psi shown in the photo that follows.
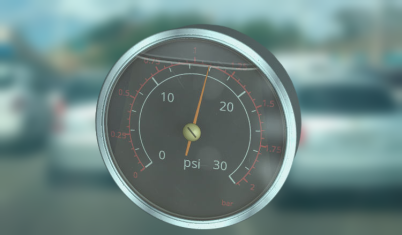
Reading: 16; psi
